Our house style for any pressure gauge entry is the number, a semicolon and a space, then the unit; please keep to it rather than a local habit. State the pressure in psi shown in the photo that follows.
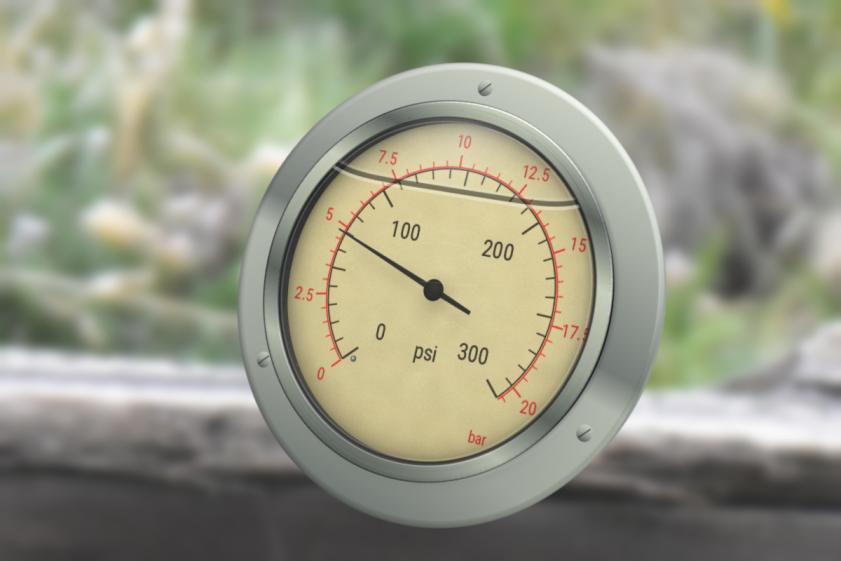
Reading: 70; psi
